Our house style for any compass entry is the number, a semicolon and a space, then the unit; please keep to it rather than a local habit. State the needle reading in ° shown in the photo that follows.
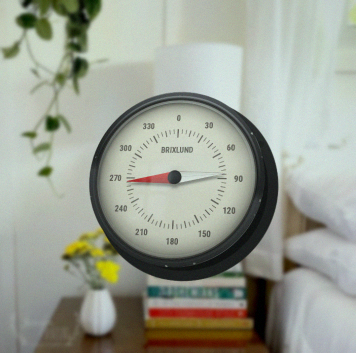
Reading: 265; °
